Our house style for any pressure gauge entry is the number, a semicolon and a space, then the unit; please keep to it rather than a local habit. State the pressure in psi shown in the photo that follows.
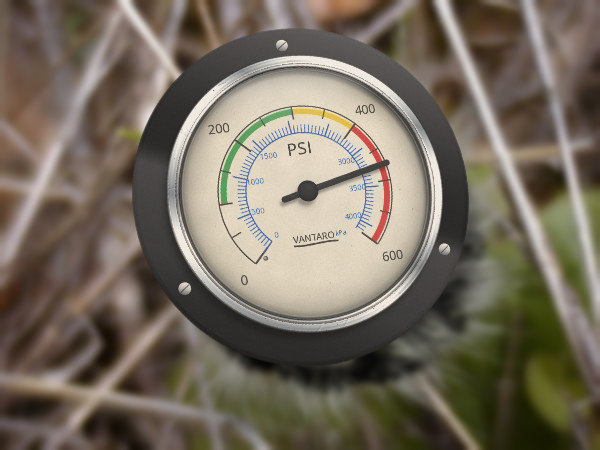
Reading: 475; psi
